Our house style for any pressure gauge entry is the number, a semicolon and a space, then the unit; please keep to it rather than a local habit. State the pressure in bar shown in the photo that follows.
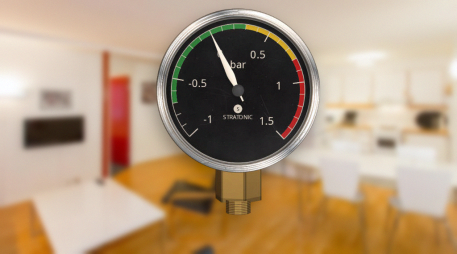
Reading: 0; bar
